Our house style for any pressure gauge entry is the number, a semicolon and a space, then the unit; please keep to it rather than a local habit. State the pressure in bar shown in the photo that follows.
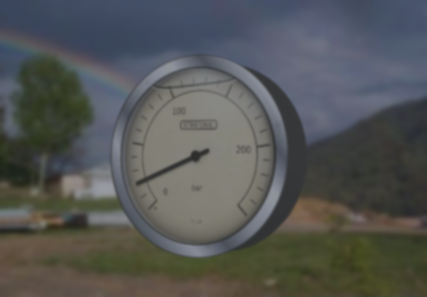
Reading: 20; bar
